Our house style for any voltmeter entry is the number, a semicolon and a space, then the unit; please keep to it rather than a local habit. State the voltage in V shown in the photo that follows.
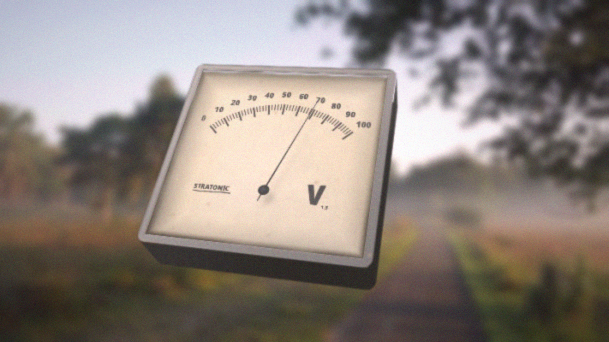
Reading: 70; V
